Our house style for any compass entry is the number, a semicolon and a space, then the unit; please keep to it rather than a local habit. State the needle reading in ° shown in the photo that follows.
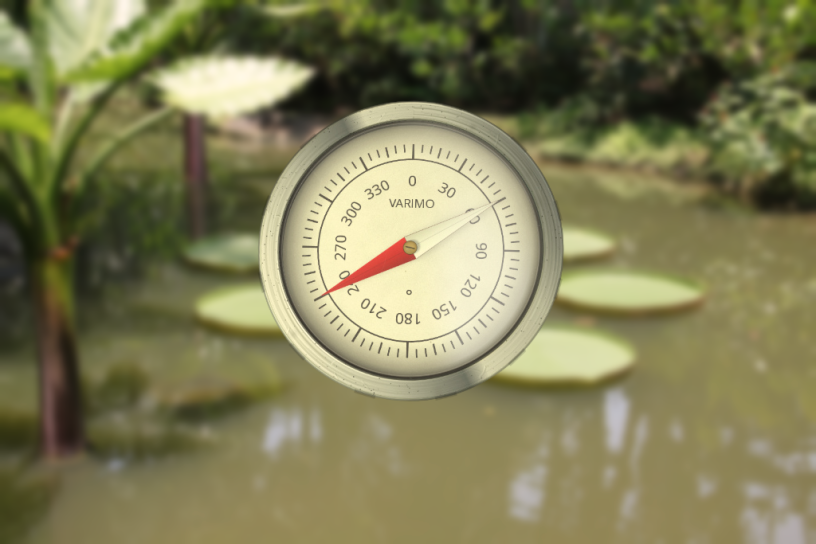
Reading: 240; °
